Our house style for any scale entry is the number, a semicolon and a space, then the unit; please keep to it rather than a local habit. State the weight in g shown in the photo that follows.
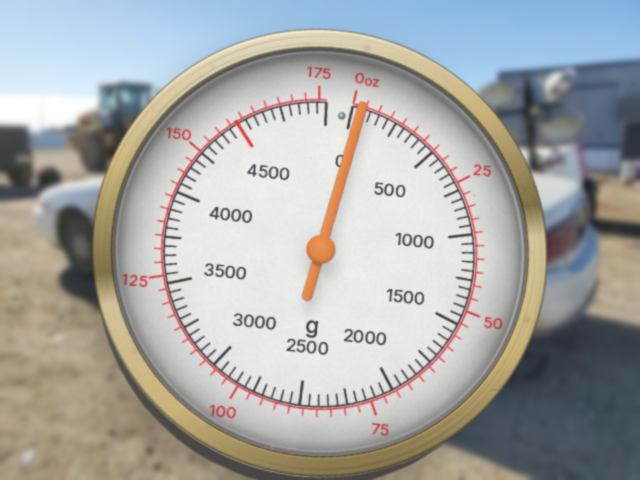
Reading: 50; g
